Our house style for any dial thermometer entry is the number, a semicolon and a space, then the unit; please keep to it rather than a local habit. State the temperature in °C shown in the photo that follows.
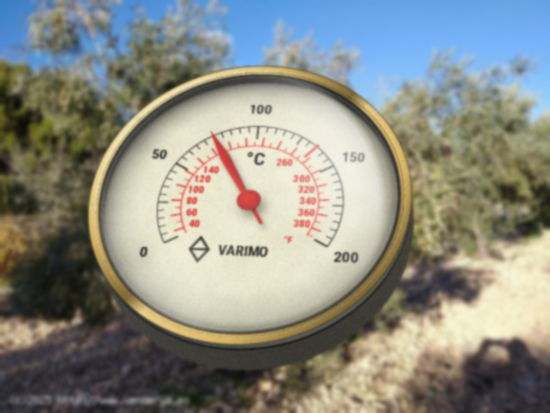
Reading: 75; °C
